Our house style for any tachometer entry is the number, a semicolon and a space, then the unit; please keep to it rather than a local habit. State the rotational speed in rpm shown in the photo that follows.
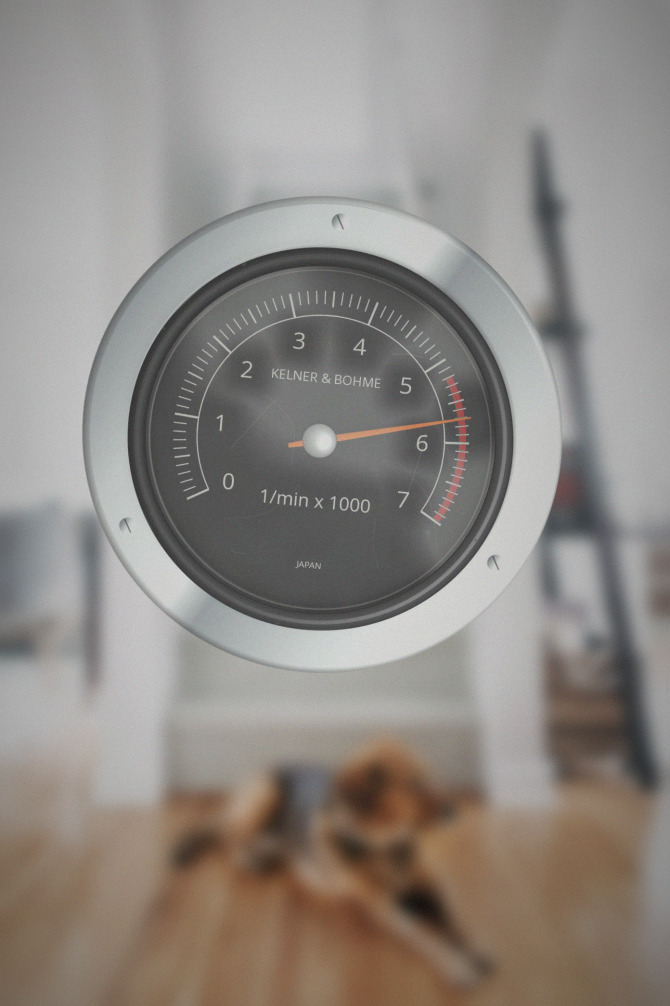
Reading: 5700; rpm
